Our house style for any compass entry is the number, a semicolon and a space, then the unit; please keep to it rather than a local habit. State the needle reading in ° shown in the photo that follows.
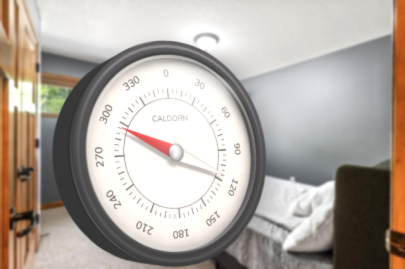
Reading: 295; °
